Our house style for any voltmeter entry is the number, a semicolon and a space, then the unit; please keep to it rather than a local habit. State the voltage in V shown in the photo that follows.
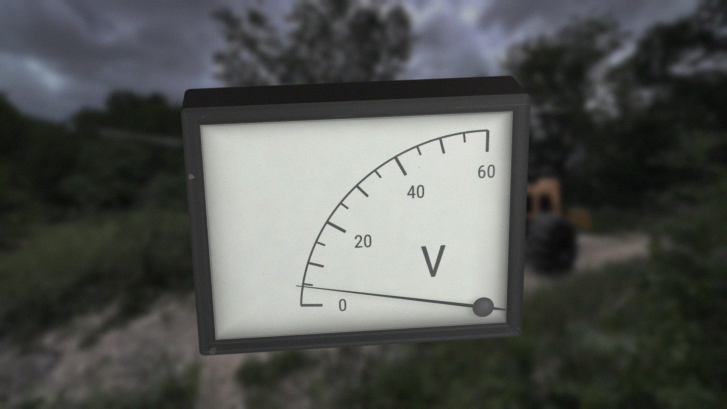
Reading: 5; V
